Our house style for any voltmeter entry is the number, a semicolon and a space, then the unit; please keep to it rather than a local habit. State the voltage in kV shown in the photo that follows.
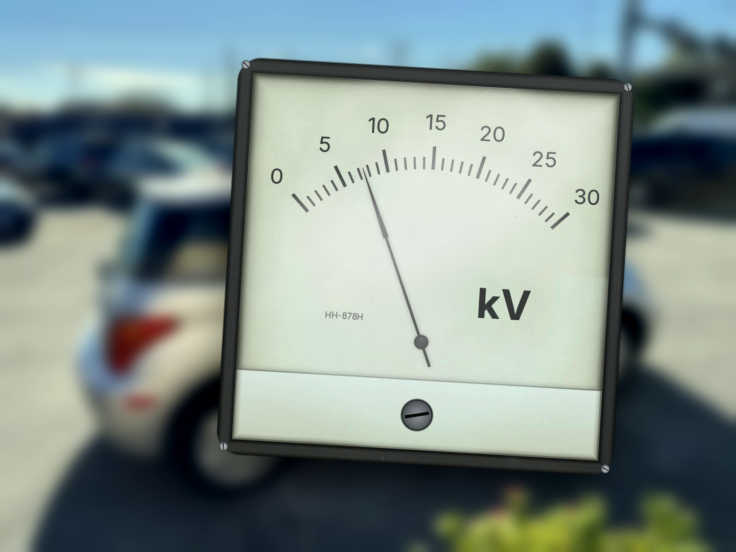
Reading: 7.5; kV
